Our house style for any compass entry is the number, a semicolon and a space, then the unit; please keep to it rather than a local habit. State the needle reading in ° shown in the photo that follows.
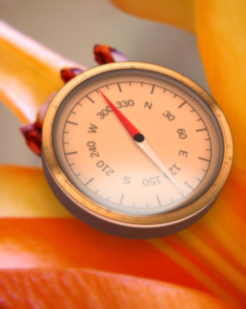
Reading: 310; °
